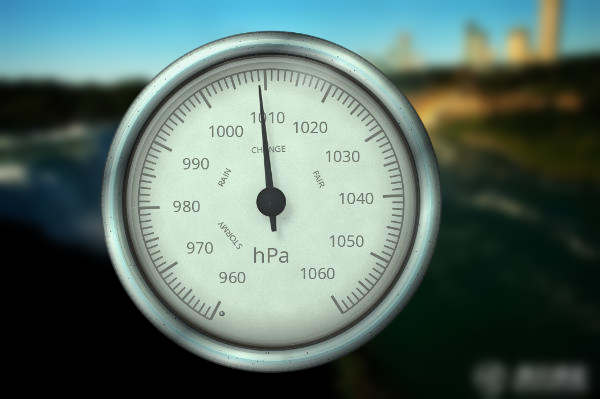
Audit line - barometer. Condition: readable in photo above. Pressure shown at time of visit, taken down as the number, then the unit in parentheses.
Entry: 1009 (hPa)
